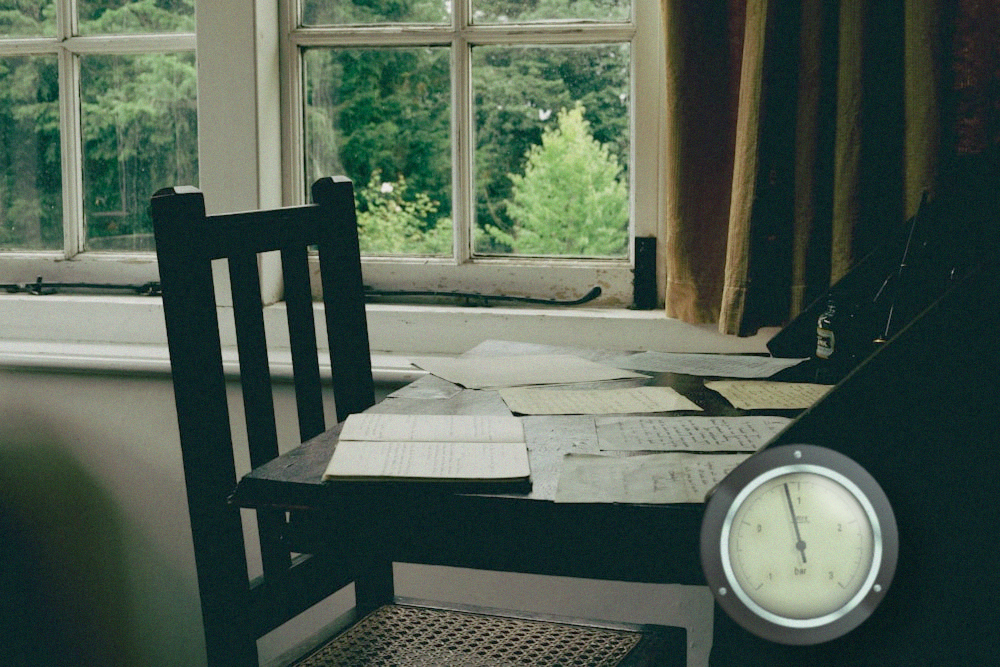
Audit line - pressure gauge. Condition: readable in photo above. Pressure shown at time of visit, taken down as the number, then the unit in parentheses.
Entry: 0.8 (bar)
